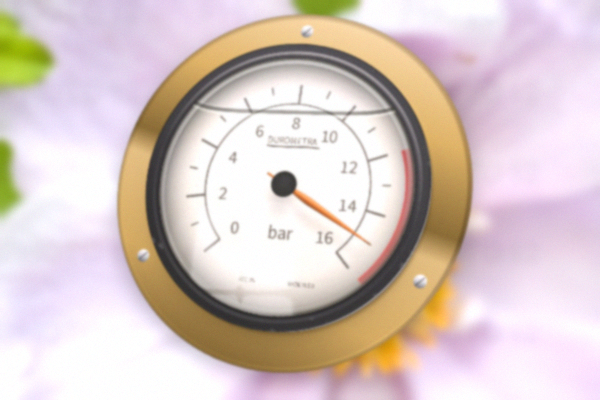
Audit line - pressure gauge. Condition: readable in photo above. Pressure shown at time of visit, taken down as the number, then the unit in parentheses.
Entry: 15 (bar)
